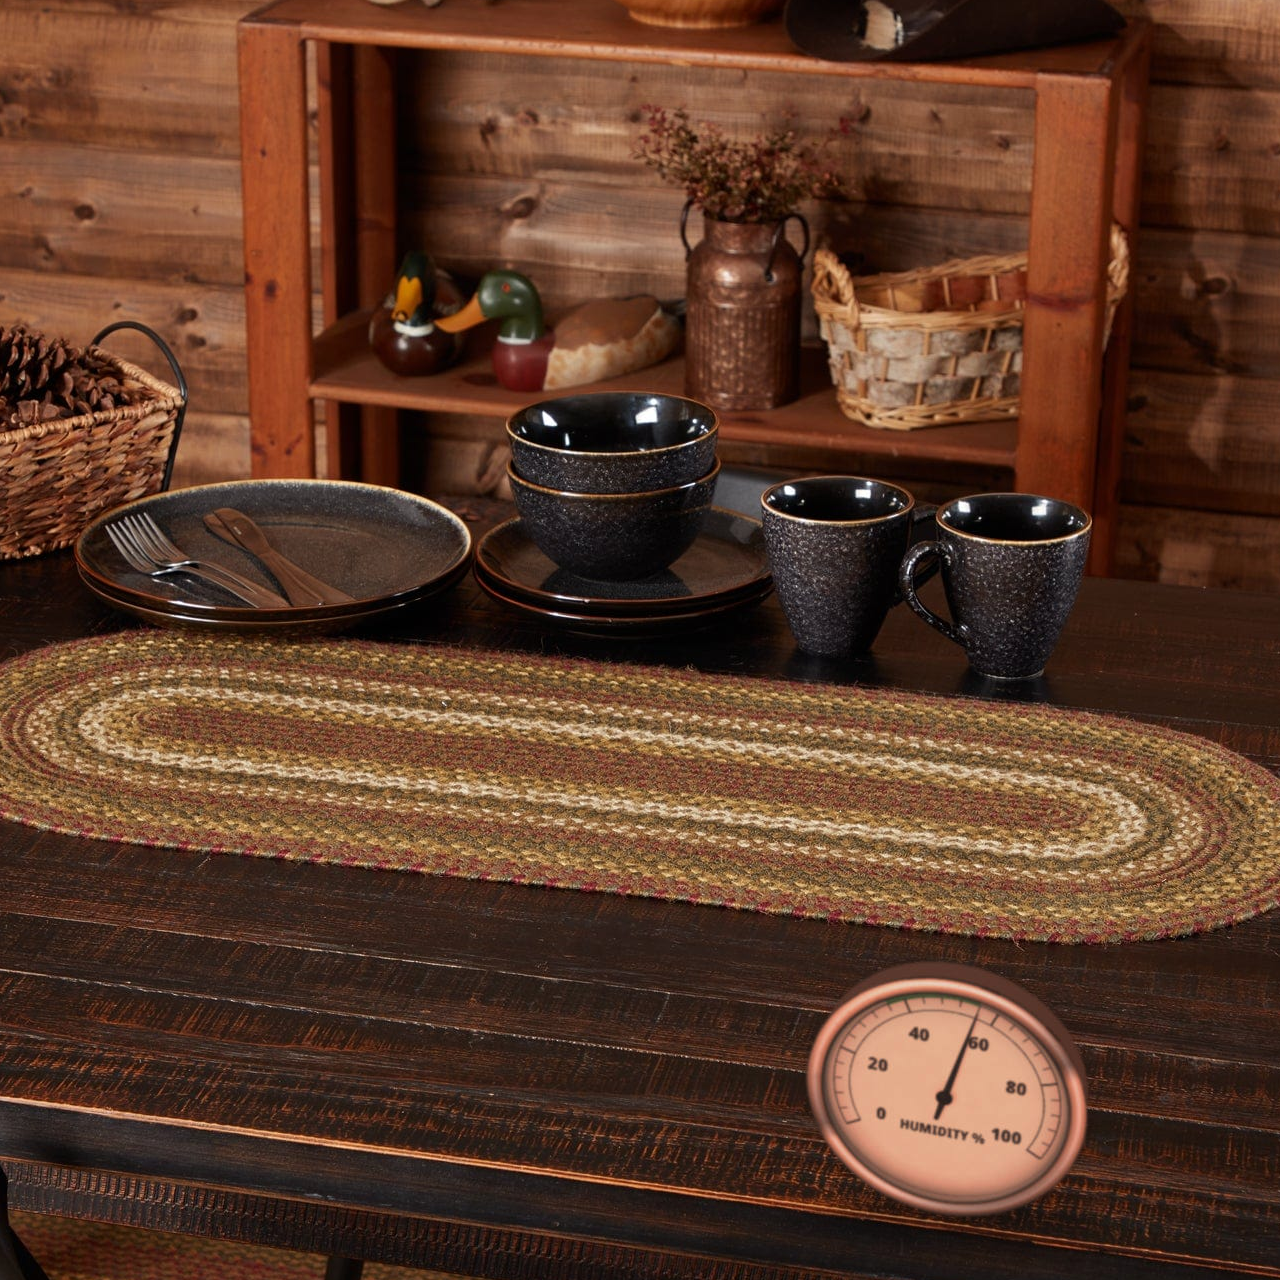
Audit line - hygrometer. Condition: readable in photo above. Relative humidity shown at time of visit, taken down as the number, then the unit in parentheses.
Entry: 56 (%)
